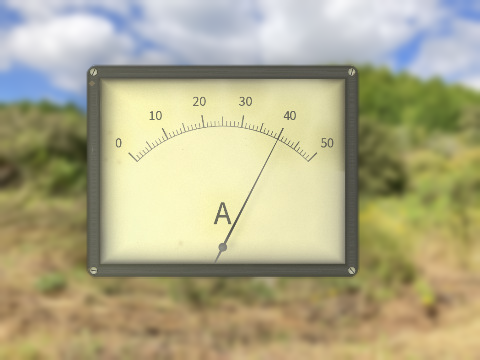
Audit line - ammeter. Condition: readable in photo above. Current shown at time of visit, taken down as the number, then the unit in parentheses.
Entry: 40 (A)
